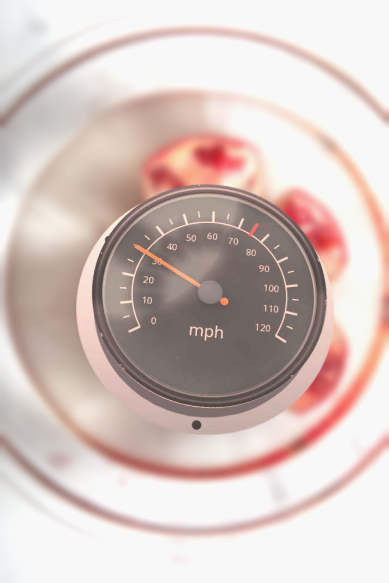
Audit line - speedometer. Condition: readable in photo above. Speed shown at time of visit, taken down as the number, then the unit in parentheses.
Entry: 30 (mph)
